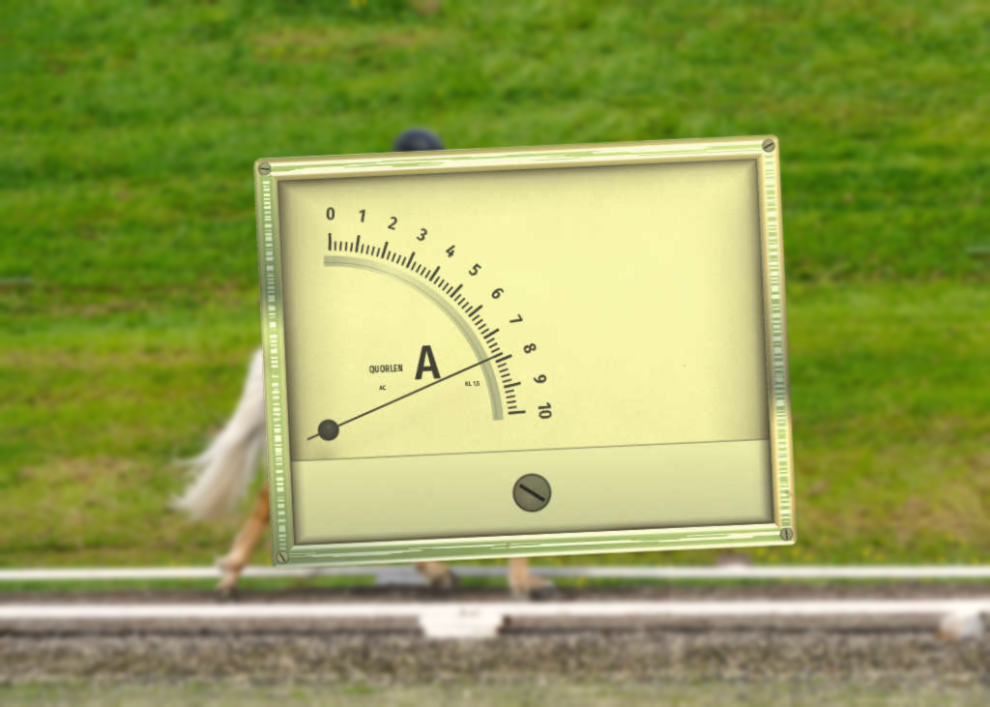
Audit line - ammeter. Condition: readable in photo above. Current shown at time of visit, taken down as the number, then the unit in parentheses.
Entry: 7.8 (A)
